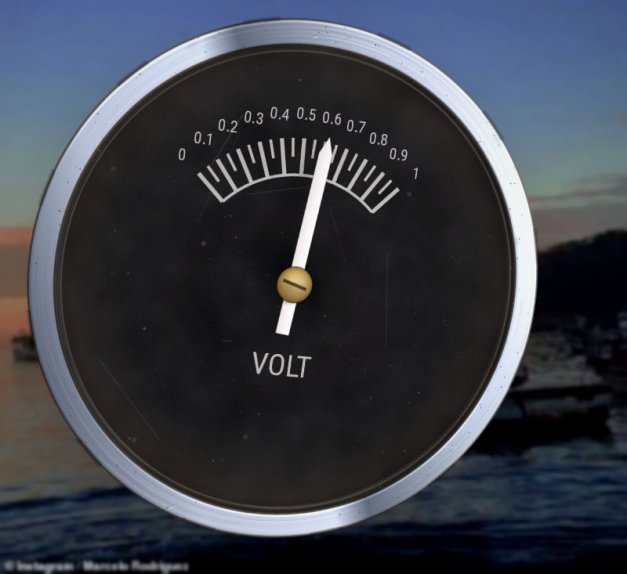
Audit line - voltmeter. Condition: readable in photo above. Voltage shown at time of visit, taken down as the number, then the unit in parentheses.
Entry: 0.6 (V)
